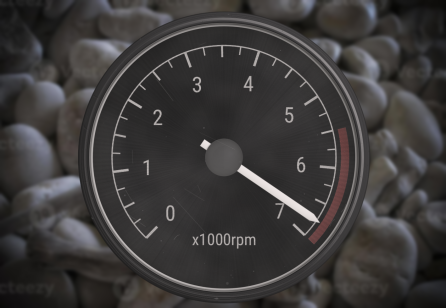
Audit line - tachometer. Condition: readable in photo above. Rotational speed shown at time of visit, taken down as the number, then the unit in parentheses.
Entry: 6750 (rpm)
